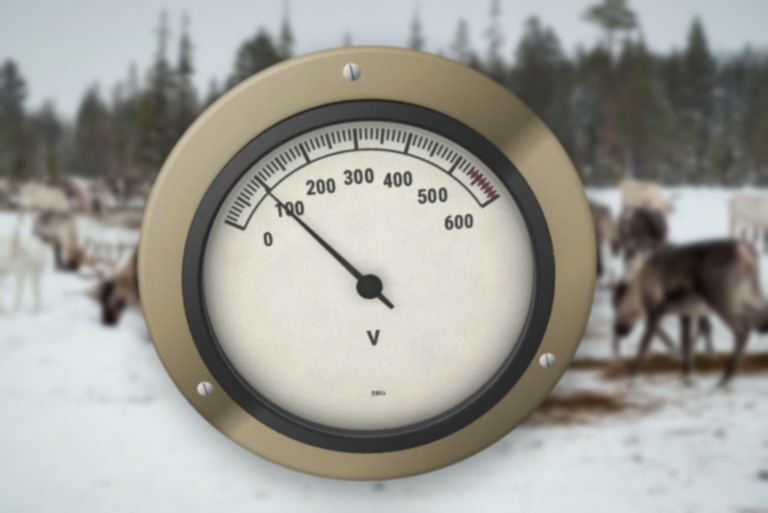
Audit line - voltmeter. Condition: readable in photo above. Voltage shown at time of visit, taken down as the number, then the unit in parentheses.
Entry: 100 (V)
